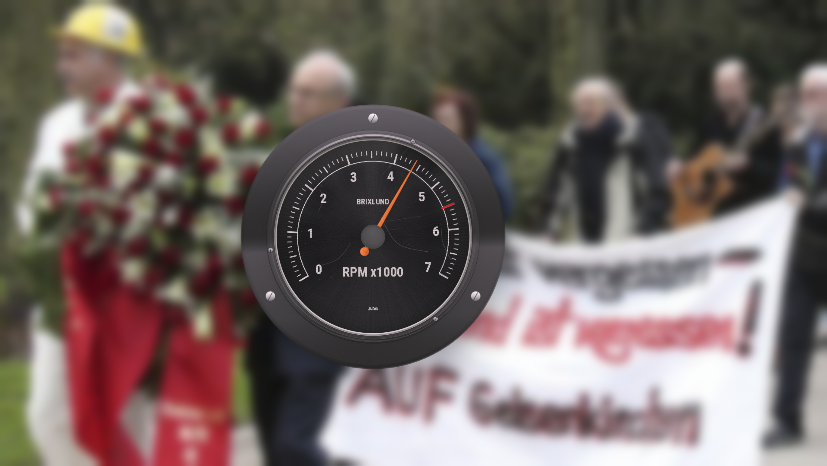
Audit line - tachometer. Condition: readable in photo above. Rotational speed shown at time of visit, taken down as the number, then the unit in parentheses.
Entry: 4400 (rpm)
